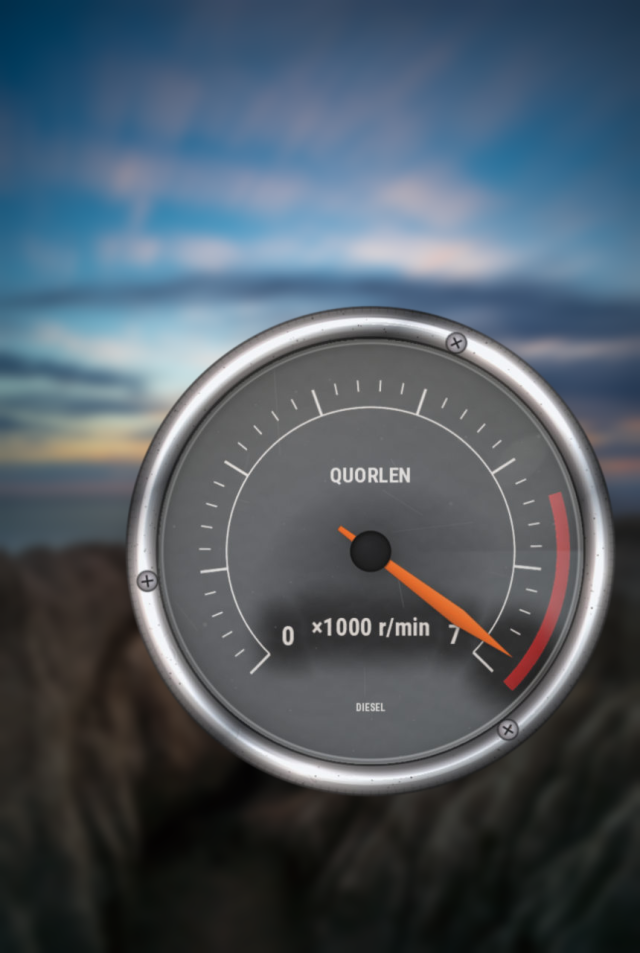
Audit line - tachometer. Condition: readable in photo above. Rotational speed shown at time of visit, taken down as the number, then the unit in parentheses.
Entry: 6800 (rpm)
